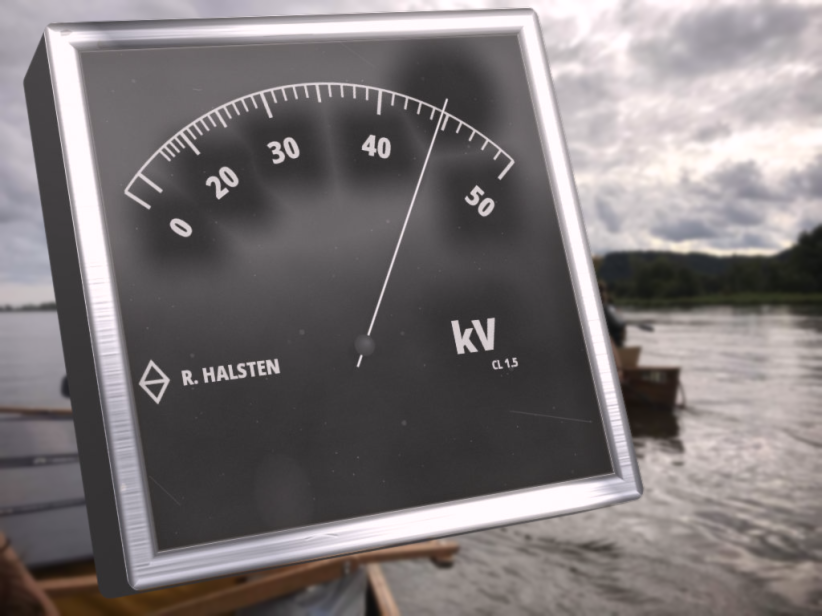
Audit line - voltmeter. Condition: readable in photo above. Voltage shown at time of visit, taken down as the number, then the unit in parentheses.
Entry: 44.5 (kV)
